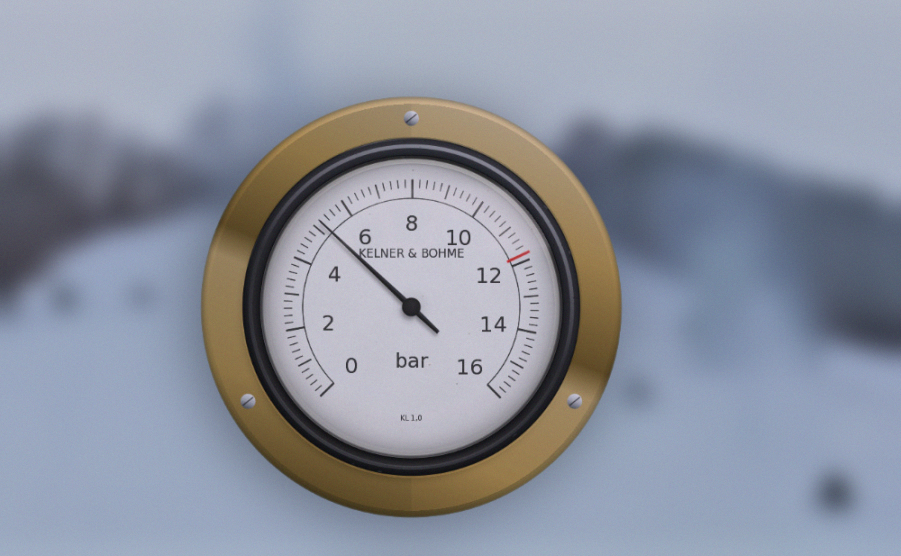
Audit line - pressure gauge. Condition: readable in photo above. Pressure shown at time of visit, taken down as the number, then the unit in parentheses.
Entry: 5.2 (bar)
